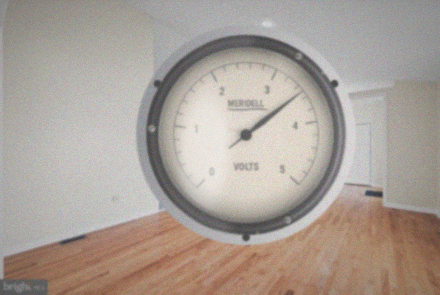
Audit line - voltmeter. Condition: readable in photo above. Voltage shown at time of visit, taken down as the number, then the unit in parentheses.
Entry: 3.5 (V)
